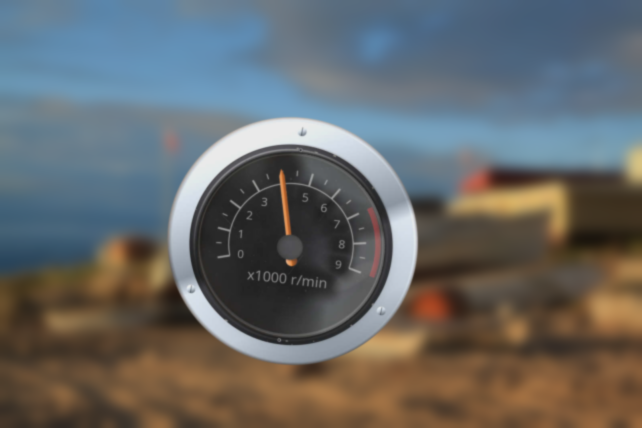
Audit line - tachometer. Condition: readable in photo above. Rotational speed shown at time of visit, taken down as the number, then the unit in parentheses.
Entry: 4000 (rpm)
